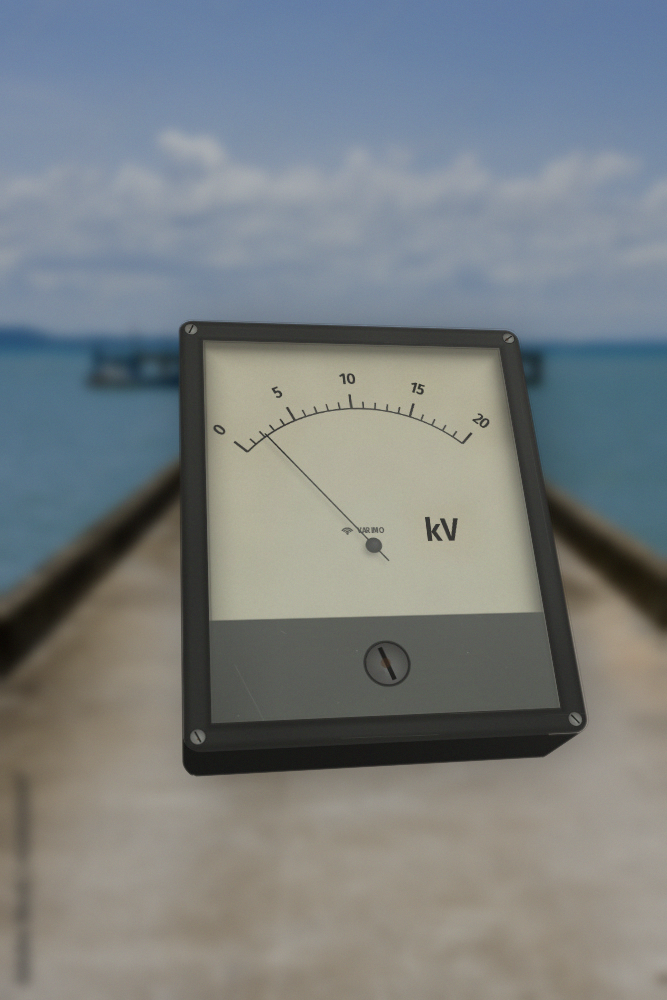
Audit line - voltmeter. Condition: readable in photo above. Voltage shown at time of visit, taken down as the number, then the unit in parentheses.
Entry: 2 (kV)
